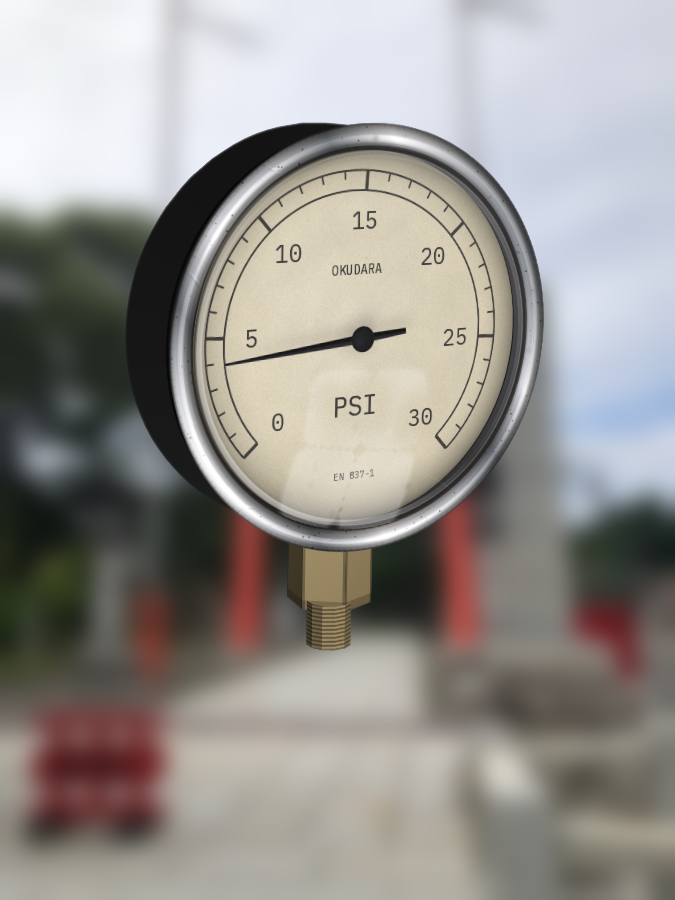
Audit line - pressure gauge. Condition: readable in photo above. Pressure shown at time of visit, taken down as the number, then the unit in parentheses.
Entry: 4 (psi)
